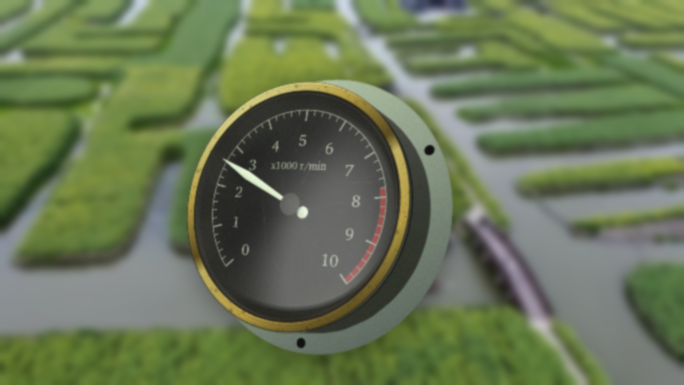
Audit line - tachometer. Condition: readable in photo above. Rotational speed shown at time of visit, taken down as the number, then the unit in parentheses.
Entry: 2600 (rpm)
